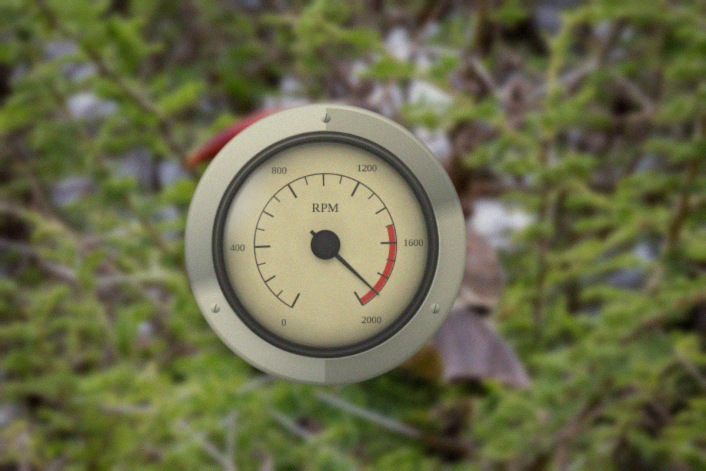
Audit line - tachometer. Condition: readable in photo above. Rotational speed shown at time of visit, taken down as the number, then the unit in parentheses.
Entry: 1900 (rpm)
